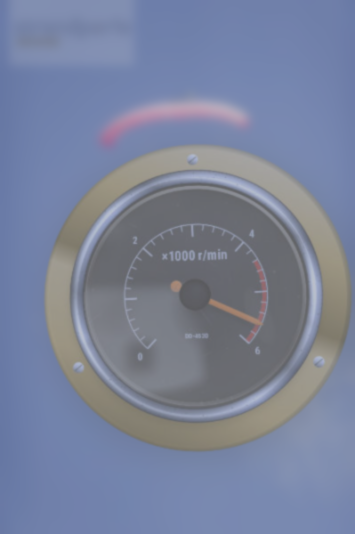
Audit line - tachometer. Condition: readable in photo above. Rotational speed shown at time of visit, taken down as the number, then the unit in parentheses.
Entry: 5600 (rpm)
